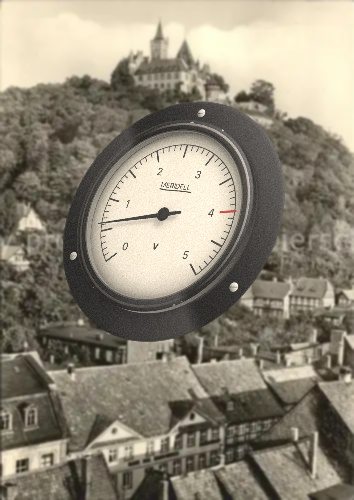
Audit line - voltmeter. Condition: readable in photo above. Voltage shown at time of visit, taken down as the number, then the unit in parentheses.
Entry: 0.6 (V)
